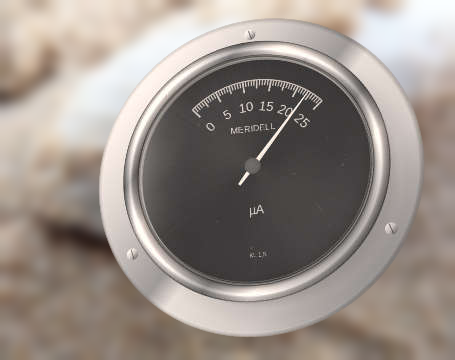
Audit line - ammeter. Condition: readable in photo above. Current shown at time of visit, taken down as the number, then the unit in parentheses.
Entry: 22.5 (µA)
